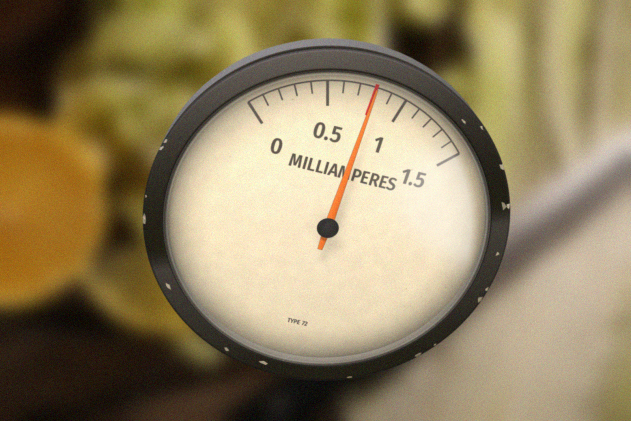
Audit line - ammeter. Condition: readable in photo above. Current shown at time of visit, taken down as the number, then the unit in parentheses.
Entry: 0.8 (mA)
